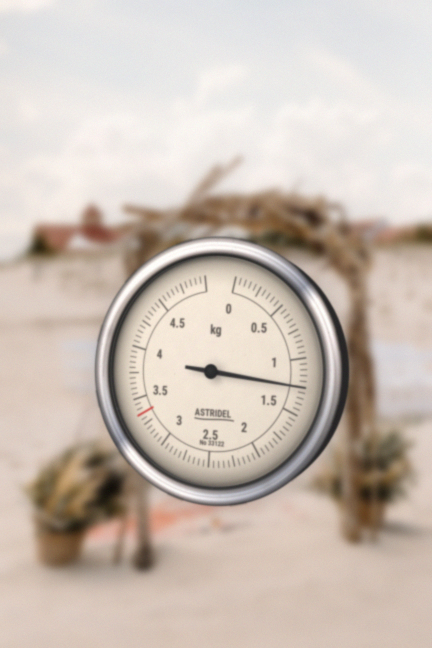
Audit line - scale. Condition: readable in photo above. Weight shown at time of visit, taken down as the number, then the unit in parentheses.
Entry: 1.25 (kg)
